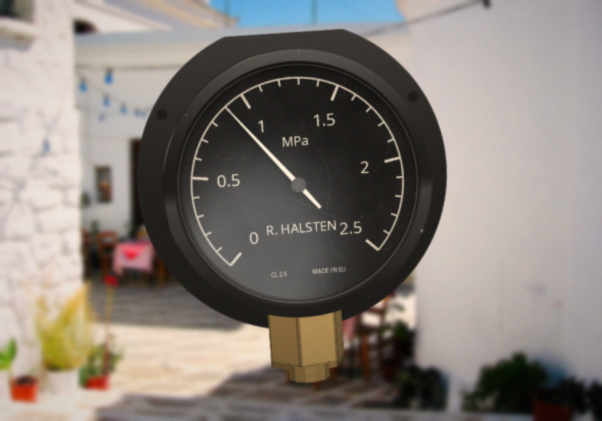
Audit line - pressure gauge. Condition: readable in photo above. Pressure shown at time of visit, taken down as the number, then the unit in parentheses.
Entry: 0.9 (MPa)
